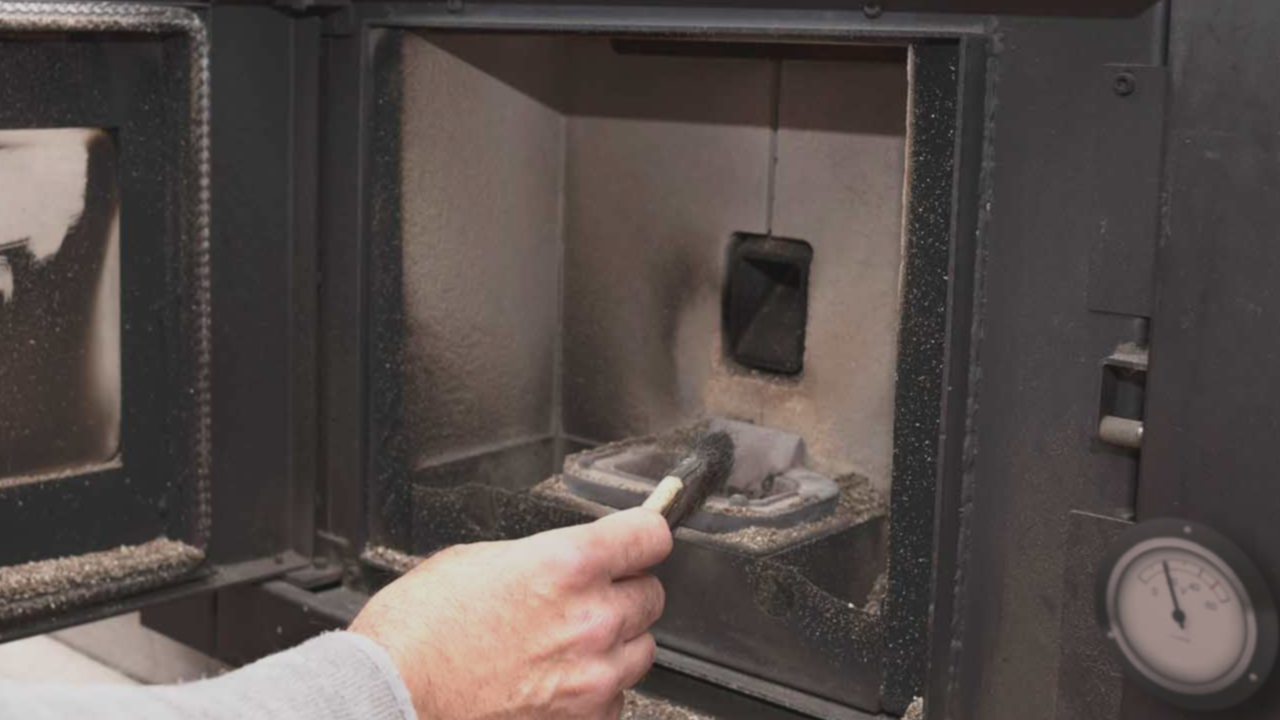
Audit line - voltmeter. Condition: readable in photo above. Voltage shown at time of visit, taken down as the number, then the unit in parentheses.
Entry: 20 (V)
